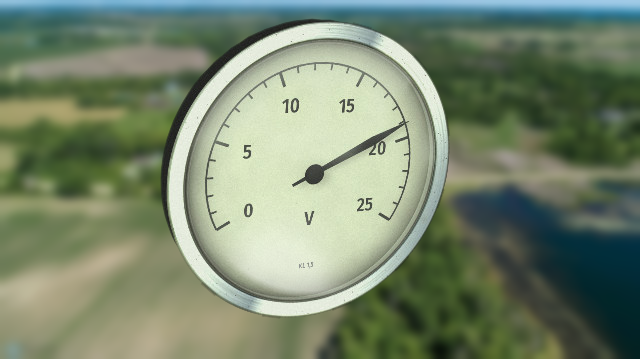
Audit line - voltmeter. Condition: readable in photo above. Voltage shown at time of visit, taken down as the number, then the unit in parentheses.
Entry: 19 (V)
